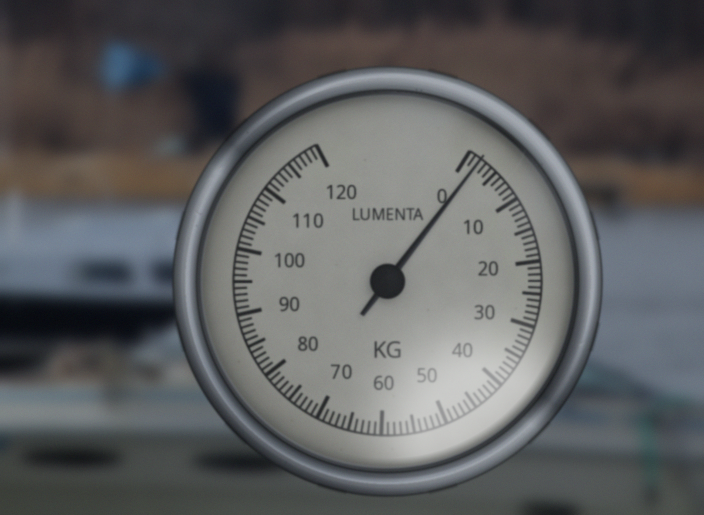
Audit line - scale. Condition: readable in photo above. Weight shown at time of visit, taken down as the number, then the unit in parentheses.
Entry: 2 (kg)
